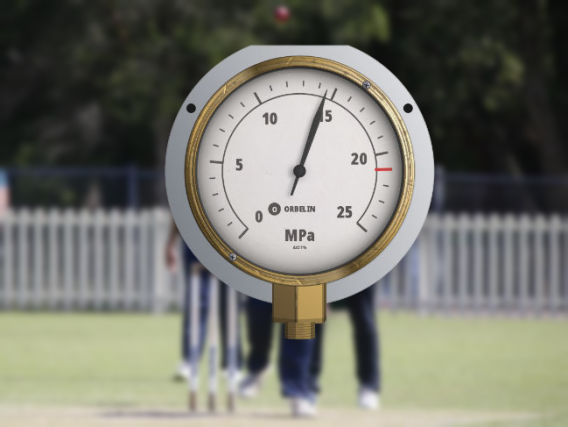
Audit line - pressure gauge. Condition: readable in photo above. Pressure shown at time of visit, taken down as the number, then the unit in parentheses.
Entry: 14.5 (MPa)
